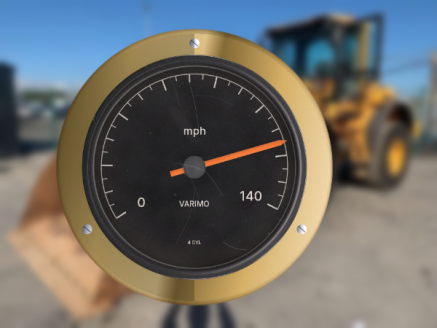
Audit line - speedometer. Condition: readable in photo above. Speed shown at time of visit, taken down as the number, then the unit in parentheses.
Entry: 115 (mph)
